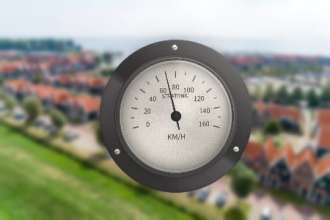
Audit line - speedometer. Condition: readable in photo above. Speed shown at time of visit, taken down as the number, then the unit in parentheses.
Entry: 70 (km/h)
